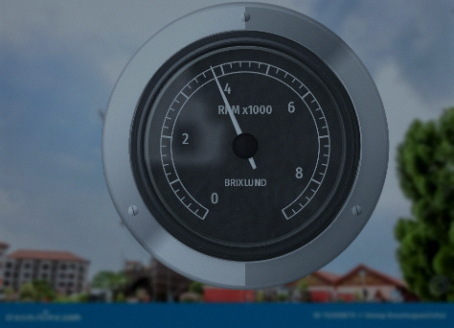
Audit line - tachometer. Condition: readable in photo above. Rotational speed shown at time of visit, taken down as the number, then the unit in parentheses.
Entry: 3800 (rpm)
